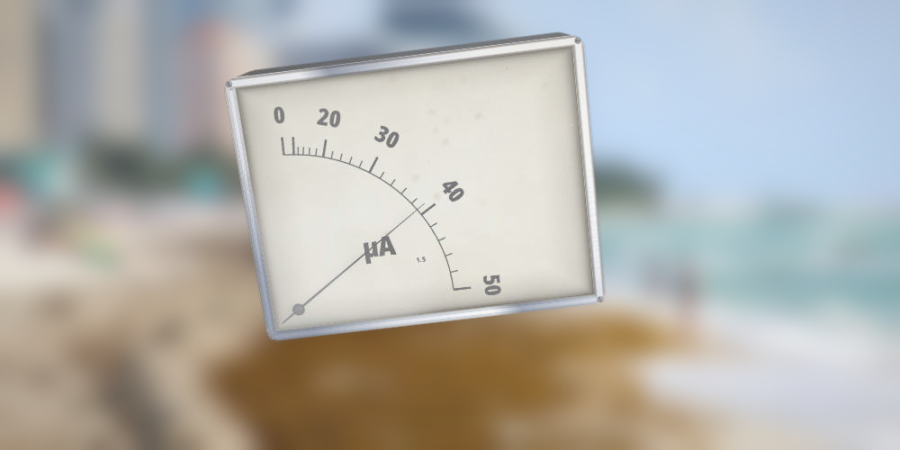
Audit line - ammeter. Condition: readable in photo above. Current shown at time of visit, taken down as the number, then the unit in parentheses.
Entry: 39 (µA)
